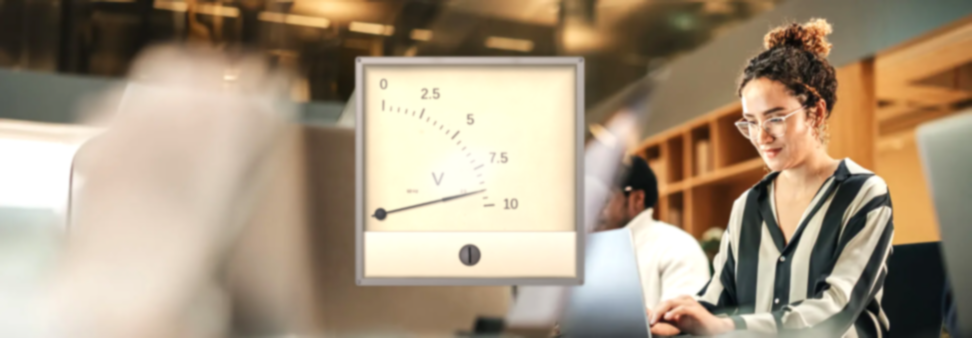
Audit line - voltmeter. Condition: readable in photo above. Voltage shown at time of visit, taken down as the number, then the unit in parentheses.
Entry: 9 (V)
